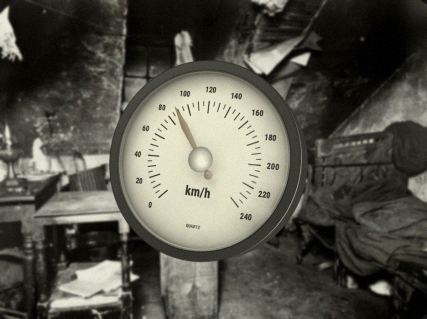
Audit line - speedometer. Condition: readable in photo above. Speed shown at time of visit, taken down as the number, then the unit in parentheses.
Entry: 90 (km/h)
